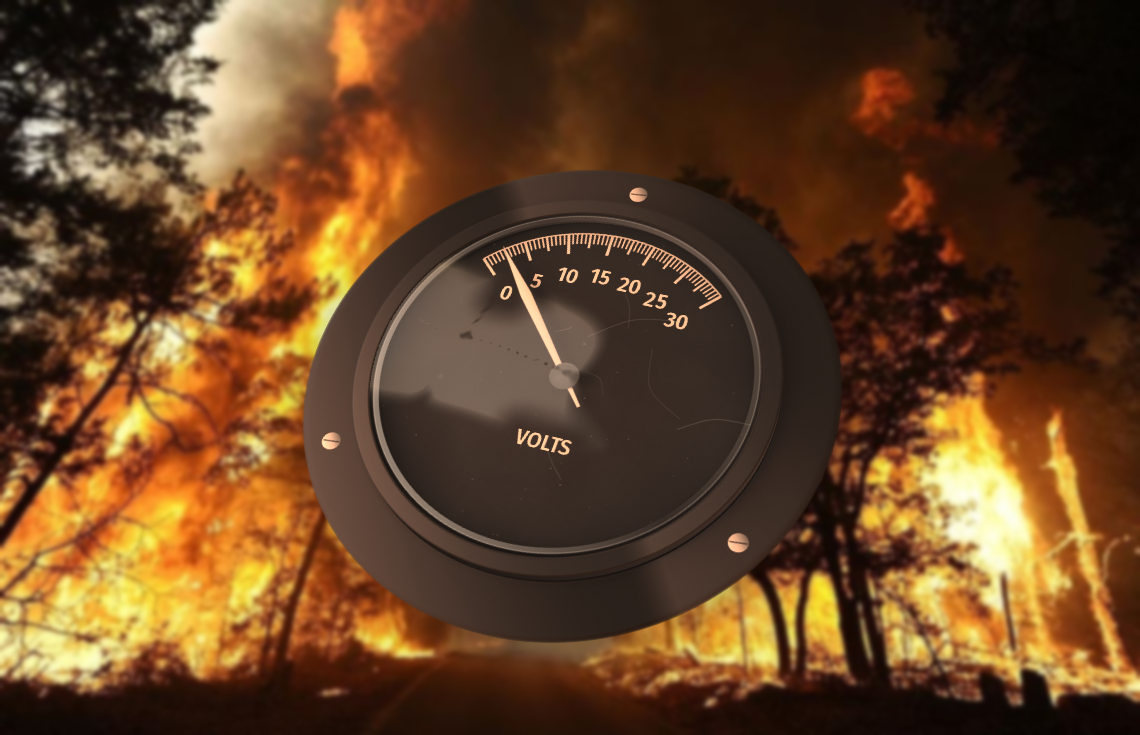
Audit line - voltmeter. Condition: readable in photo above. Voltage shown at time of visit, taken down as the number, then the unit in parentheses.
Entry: 2.5 (V)
